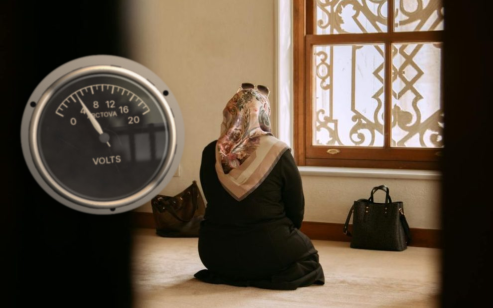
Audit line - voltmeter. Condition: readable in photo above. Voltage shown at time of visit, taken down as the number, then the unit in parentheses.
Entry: 5 (V)
